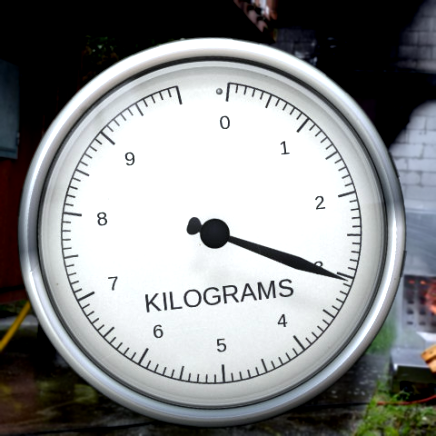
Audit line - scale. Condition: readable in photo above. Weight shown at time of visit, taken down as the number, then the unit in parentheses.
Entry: 3.05 (kg)
